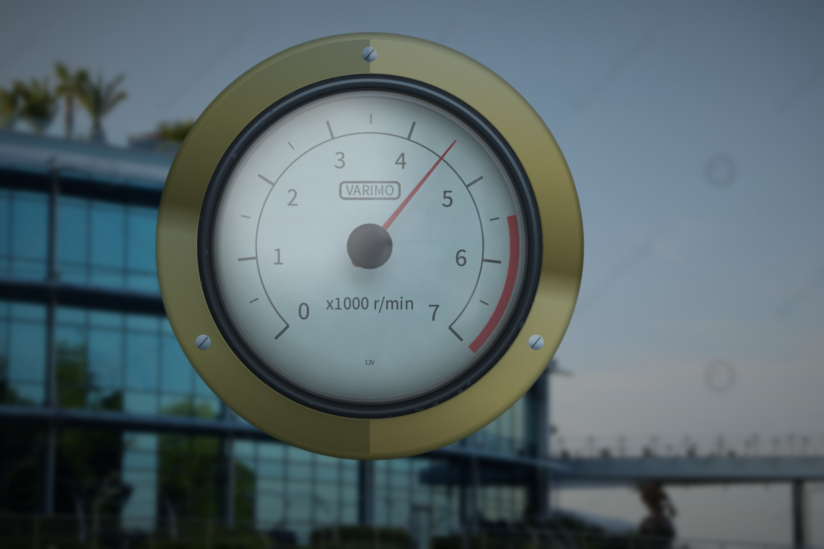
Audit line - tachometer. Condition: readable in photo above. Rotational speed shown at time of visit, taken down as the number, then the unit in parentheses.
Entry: 4500 (rpm)
